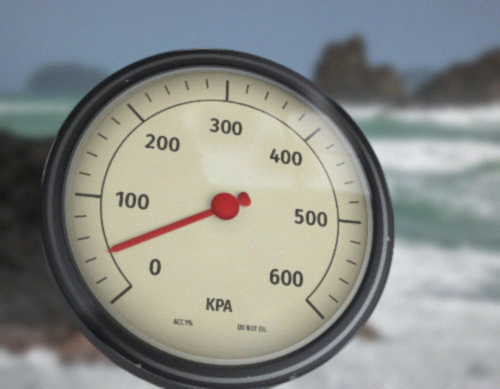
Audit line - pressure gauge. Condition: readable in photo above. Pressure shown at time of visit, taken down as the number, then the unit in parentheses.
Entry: 40 (kPa)
